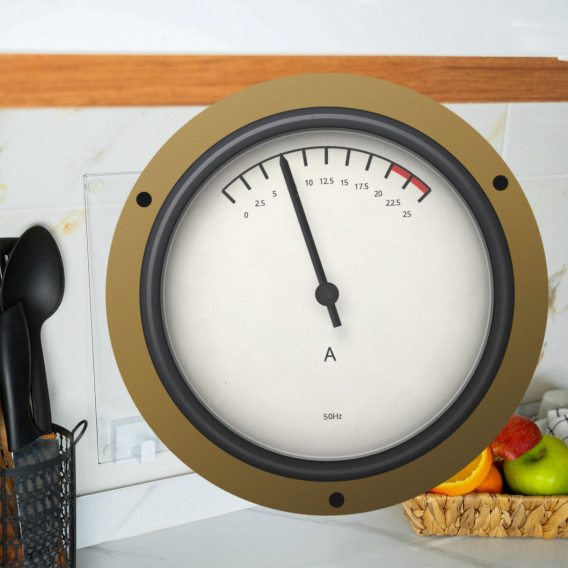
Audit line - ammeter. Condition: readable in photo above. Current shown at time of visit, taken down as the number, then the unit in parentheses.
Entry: 7.5 (A)
